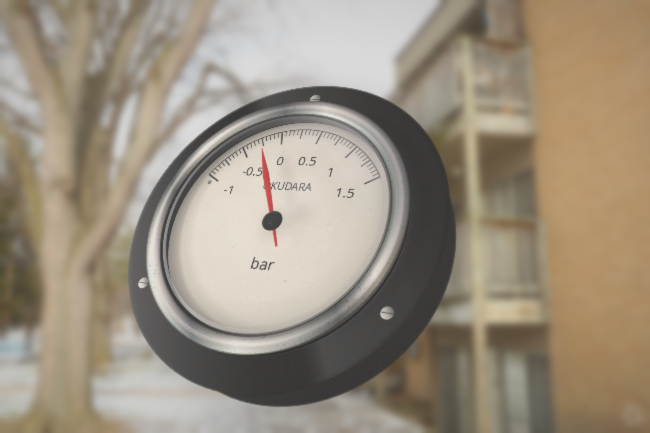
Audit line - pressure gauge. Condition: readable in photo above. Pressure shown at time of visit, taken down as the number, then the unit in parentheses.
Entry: -0.25 (bar)
